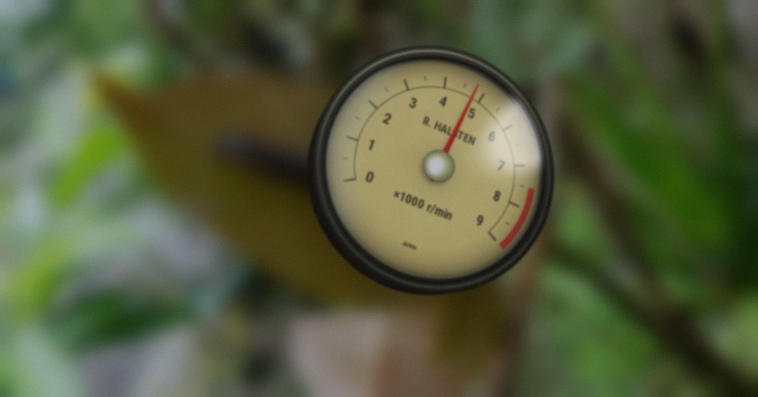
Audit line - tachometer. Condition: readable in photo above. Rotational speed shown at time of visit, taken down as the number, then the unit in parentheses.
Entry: 4750 (rpm)
